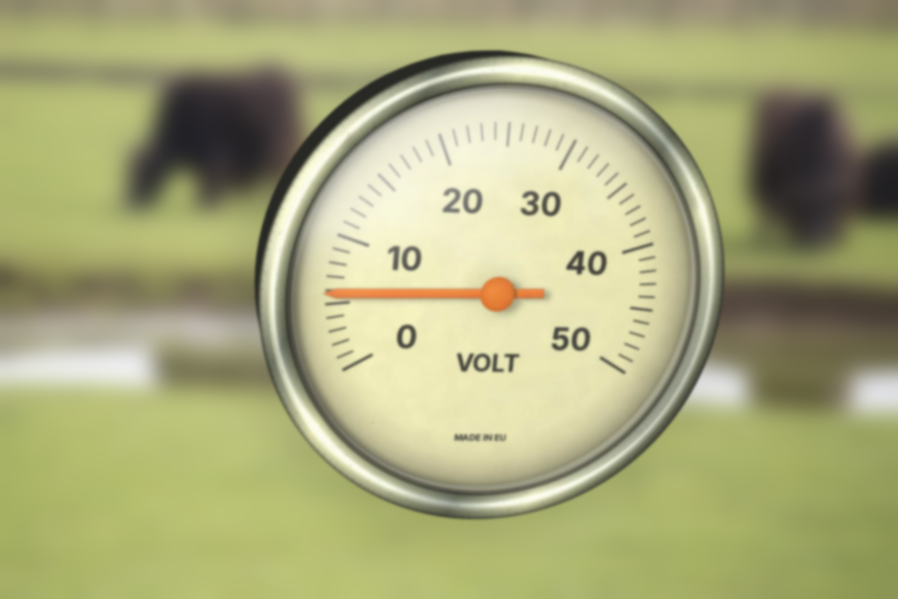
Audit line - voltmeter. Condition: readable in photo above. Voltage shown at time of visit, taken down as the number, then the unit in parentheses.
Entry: 6 (V)
